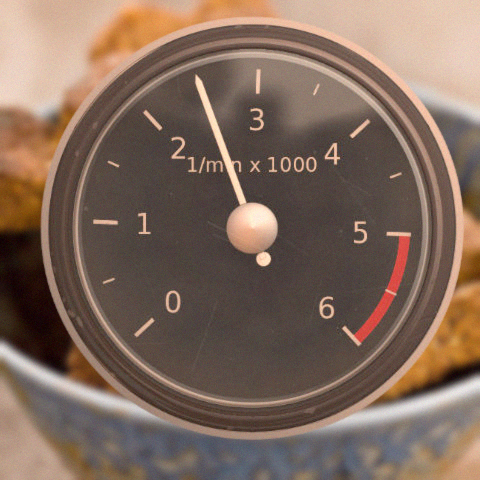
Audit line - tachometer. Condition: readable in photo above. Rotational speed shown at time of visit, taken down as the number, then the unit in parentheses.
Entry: 2500 (rpm)
